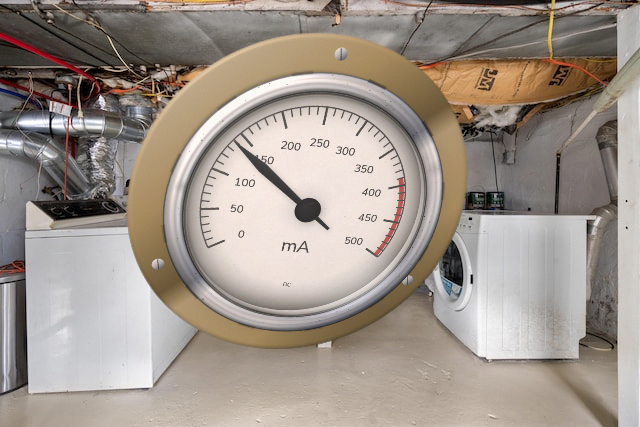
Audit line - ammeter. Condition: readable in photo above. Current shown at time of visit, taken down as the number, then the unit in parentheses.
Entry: 140 (mA)
